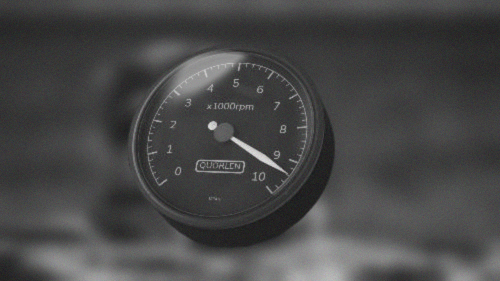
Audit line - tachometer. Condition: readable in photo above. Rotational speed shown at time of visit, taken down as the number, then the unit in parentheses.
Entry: 9400 (rpm)
